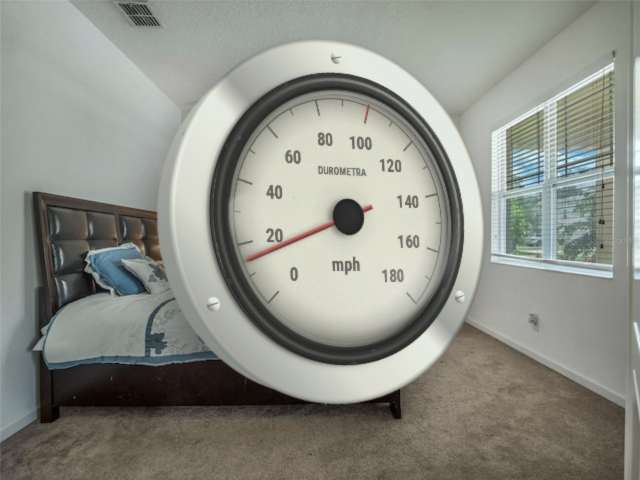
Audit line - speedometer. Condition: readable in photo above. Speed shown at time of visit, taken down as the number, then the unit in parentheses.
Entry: 15 (mph)
